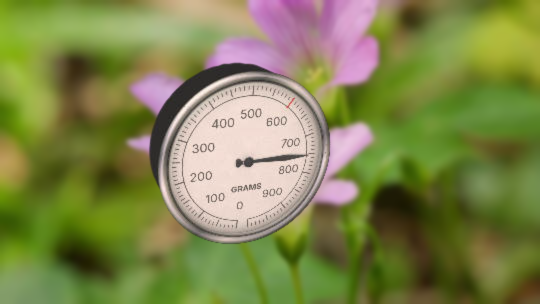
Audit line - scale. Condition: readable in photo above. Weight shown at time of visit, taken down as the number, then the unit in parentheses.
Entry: 750 (g)
